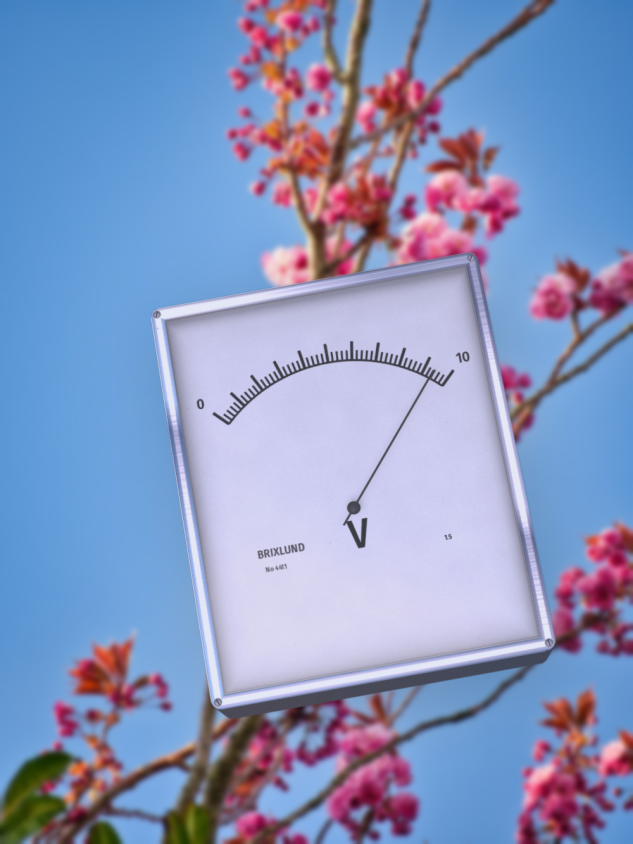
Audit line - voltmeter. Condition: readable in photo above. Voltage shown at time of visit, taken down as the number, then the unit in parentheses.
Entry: 9.4 (V)
